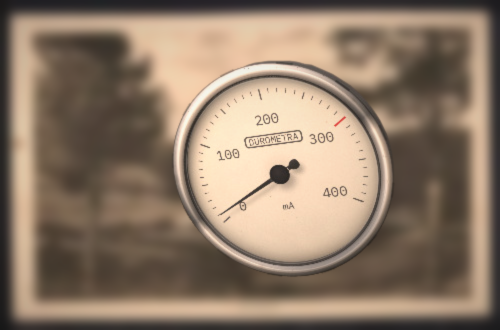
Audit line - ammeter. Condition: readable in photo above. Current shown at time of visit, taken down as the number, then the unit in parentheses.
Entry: 10 (mA)
